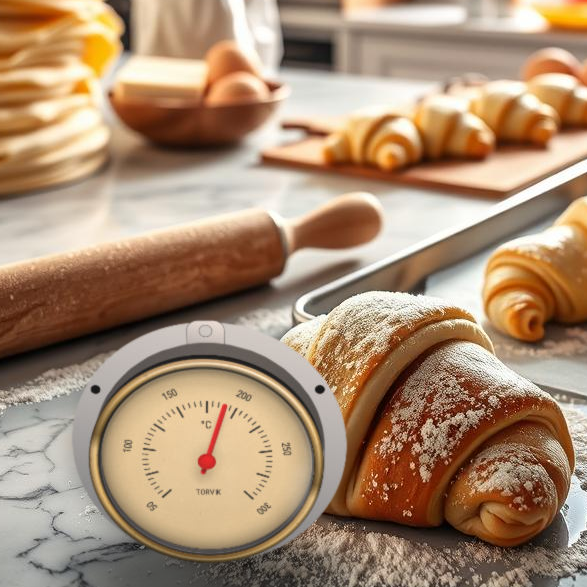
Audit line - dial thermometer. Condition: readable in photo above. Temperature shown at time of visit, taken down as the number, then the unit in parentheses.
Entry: 190 (°C)
